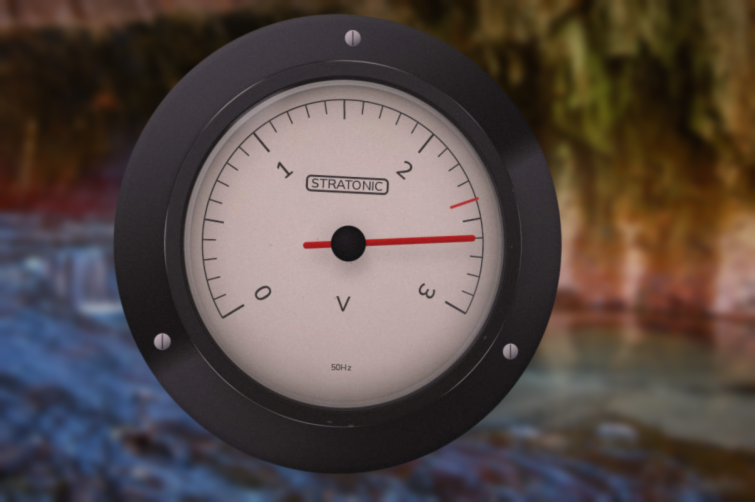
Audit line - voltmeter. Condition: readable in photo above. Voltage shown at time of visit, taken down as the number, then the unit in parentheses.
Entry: 2.6 (V)
